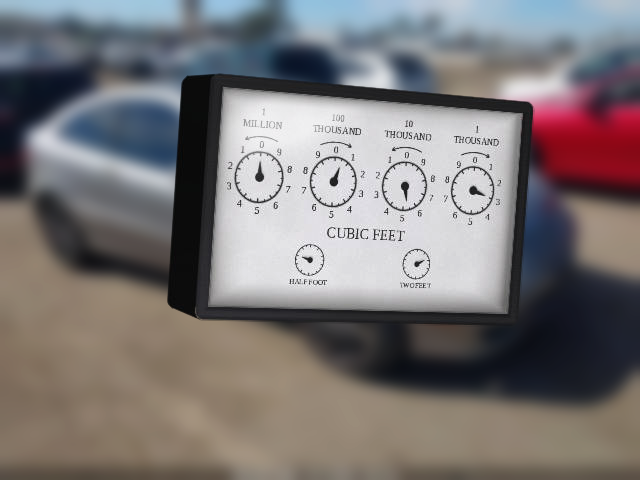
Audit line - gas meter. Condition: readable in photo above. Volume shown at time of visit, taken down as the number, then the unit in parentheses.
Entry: 5300 (ft³)
